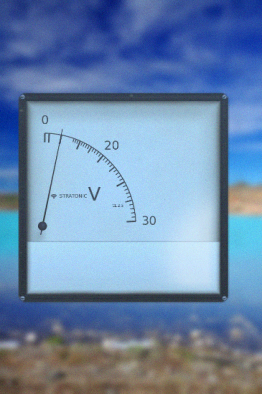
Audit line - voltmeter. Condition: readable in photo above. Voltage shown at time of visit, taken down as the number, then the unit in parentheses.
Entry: 10 (V)
